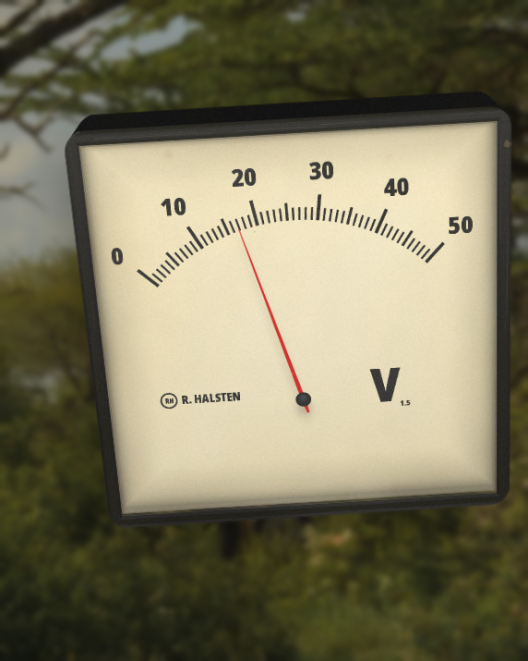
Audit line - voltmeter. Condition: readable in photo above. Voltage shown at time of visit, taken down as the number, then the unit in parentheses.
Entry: 17 (V)
